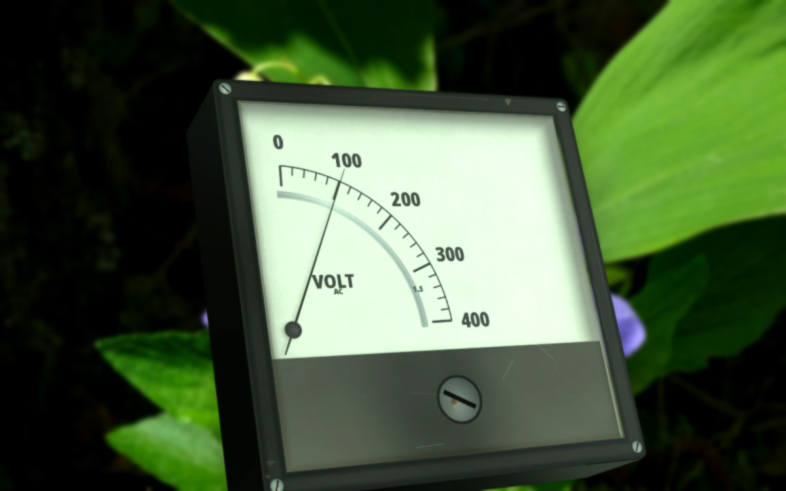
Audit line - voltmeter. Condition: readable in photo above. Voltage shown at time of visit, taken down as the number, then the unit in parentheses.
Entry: 100 (V)
